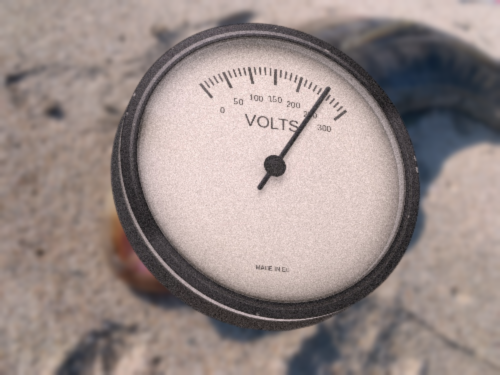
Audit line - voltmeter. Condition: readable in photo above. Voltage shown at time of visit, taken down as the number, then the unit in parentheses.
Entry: 250 (V)
